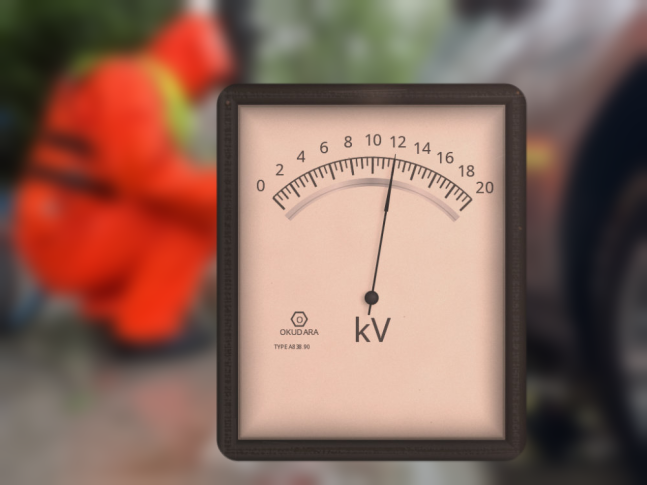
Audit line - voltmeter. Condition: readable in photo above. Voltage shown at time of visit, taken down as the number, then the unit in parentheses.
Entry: 12 (kV)
